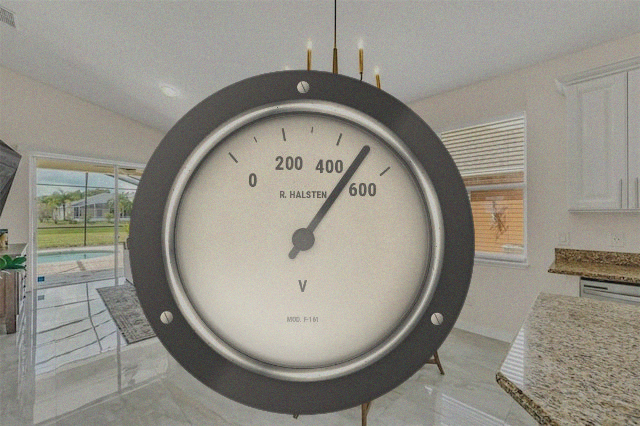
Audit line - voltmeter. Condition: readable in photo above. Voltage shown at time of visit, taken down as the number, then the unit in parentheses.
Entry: 500 (V)
